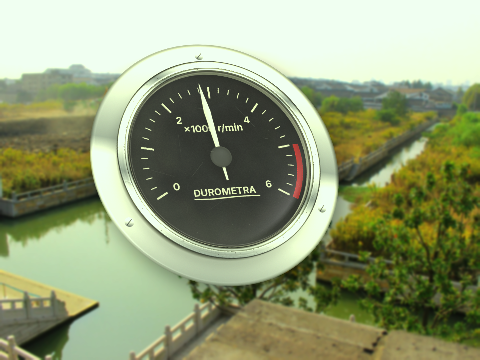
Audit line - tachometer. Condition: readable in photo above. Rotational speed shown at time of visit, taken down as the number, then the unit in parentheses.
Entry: 2800 (rpm)
